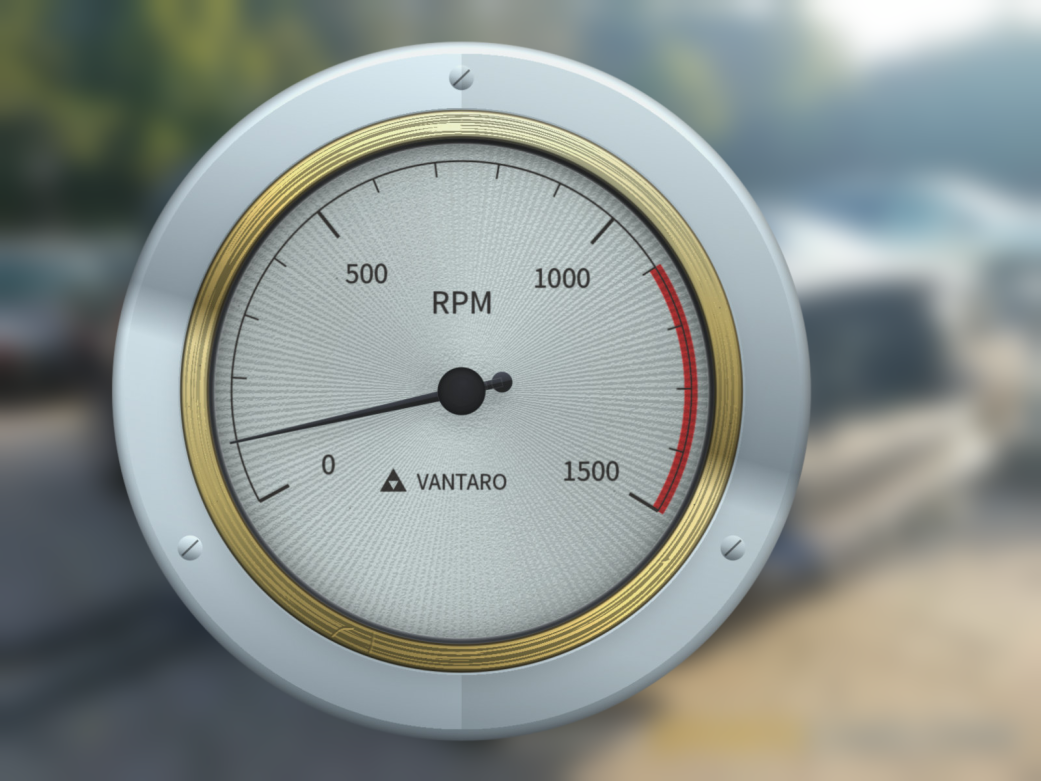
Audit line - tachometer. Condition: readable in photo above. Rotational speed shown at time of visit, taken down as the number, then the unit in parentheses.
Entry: 100 (rpm)
